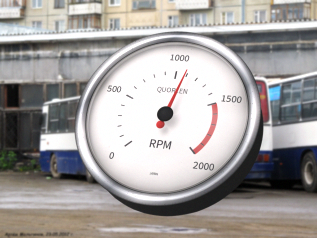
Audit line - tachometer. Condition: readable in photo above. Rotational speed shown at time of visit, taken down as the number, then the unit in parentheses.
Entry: 1100 (rpm)
